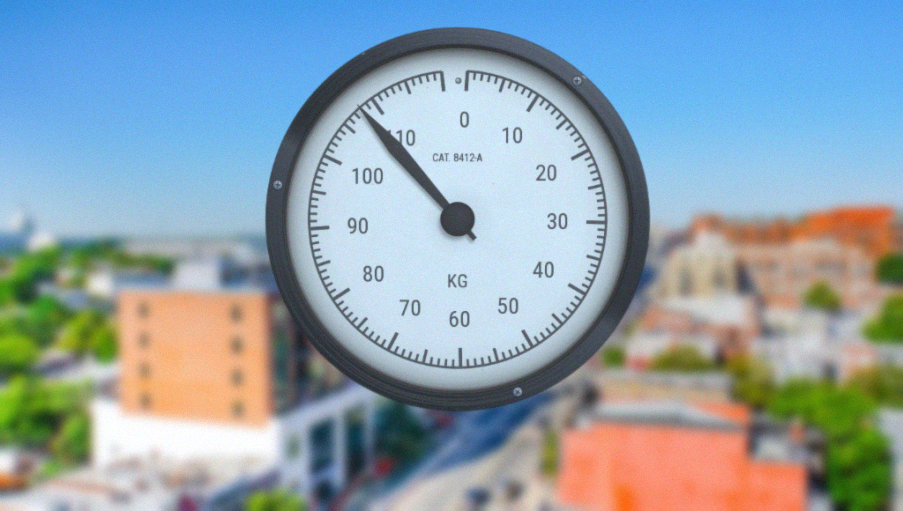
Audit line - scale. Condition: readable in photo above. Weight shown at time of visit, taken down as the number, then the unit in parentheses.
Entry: 108 (kg)
